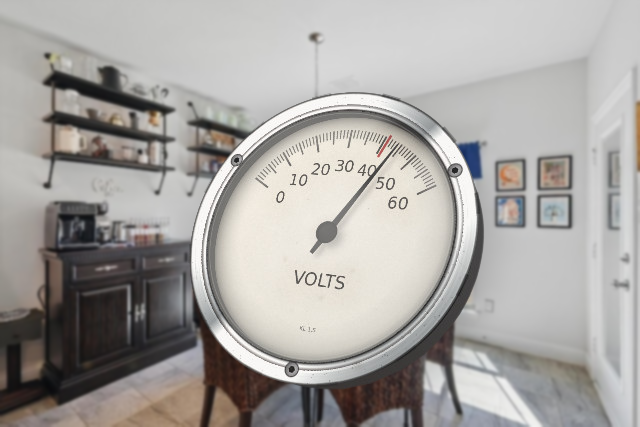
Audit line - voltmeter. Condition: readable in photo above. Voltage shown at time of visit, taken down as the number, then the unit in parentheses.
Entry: 45 (V)
